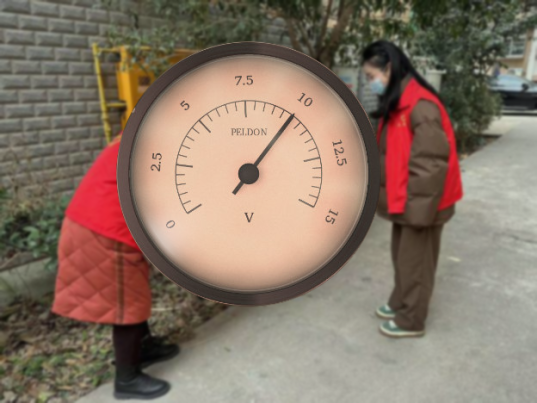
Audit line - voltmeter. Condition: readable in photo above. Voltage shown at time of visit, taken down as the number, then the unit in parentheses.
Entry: 10 (V)
